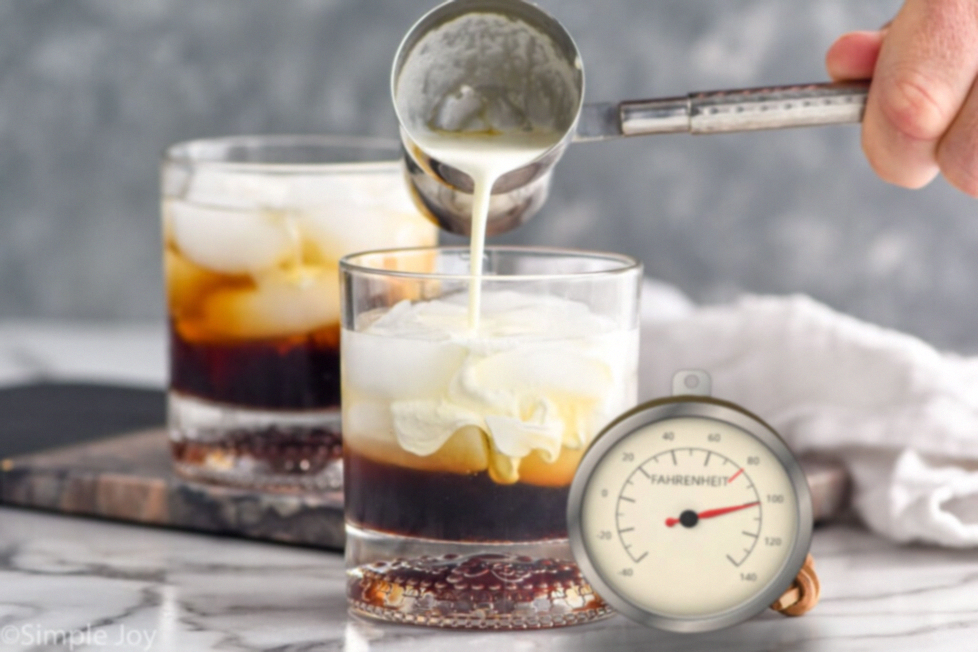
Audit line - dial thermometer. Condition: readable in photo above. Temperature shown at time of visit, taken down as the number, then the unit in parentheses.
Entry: 100 (°F)
